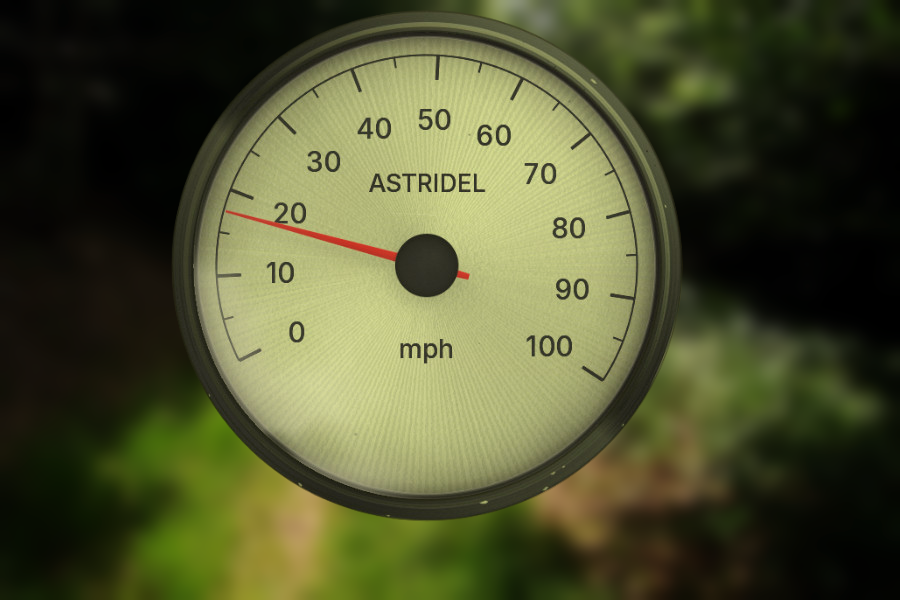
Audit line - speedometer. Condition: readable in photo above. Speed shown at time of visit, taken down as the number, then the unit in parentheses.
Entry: 17.5 (mph)
